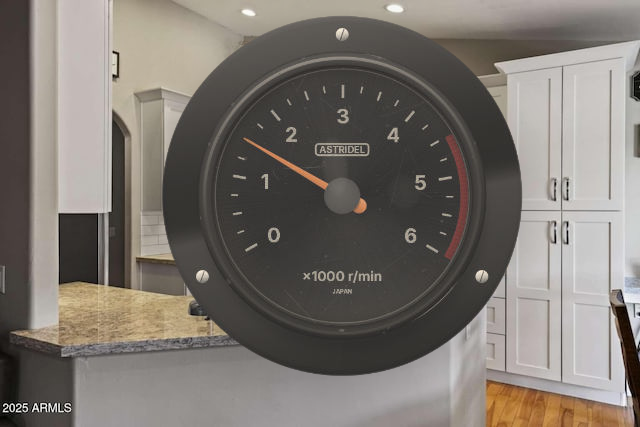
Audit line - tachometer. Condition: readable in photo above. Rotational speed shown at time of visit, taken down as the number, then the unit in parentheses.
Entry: 1500 (rpm)
